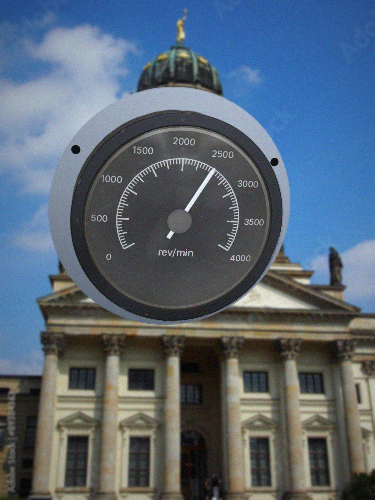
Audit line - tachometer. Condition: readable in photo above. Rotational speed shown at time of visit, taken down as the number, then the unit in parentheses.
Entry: 2500 (rpm)
